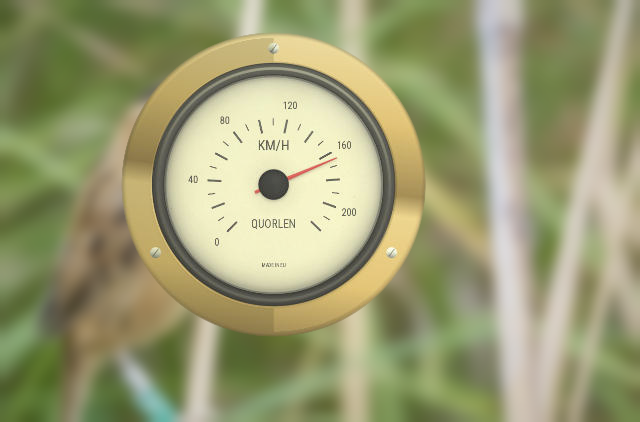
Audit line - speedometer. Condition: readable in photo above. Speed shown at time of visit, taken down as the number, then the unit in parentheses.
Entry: 165 (km/h)
